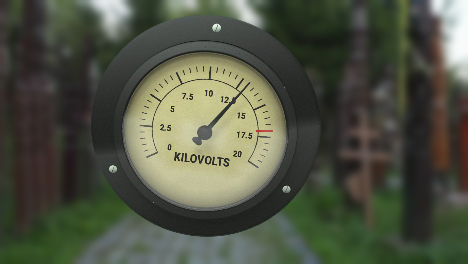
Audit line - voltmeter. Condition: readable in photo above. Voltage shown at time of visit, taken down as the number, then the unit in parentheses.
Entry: 13 (kV)
